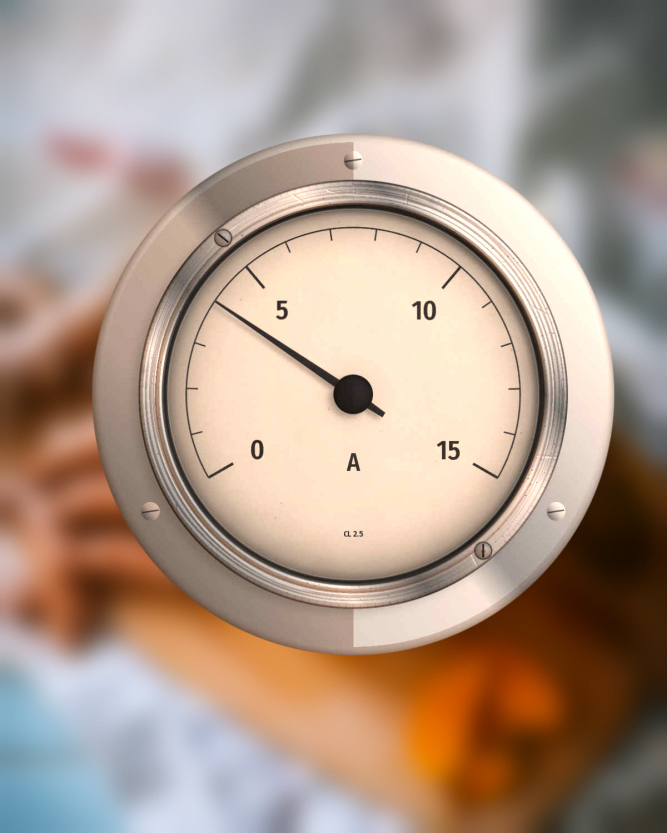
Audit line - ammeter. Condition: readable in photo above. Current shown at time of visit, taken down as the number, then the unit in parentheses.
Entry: 4 (A)
